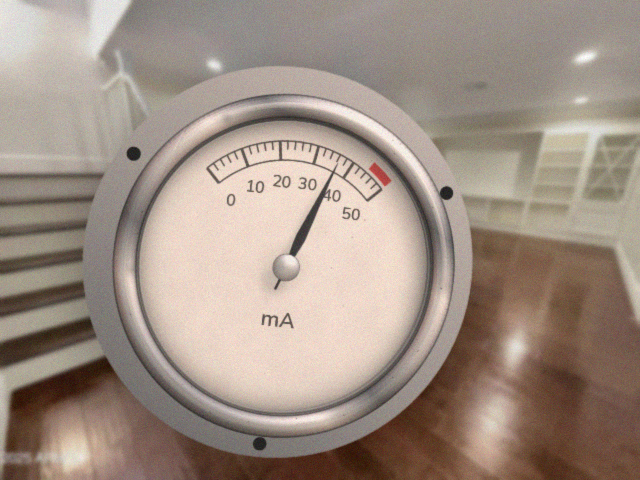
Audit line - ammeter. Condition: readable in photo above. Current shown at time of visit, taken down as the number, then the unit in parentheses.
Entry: 36 (mA)
